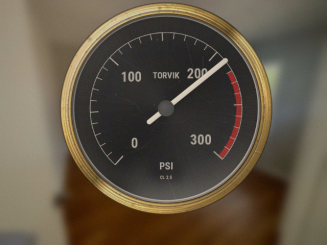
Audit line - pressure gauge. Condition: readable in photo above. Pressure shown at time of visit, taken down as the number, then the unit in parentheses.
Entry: 210 (psi)
